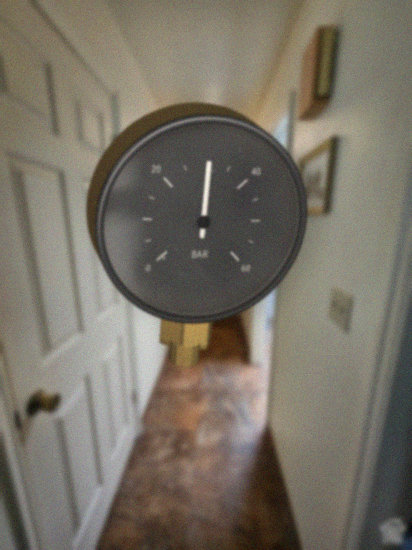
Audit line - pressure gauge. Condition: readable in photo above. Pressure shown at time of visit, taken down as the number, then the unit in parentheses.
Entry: 30 (bar)
